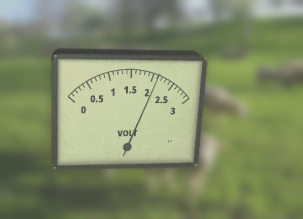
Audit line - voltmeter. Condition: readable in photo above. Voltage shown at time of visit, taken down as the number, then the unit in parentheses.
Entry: 2.1 (V)
